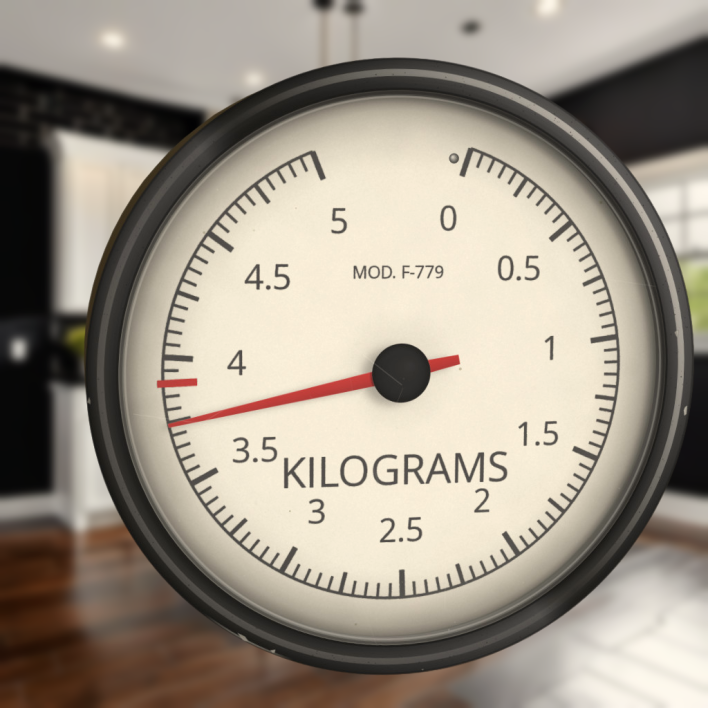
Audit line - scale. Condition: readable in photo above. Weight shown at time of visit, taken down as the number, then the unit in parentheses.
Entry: 3.75 (kg)
